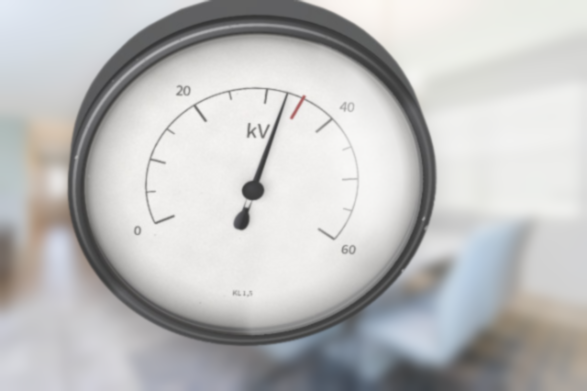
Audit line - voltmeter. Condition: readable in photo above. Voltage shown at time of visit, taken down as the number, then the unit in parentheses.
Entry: 32.5 (kV)
